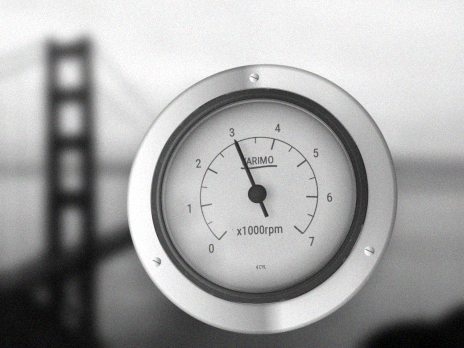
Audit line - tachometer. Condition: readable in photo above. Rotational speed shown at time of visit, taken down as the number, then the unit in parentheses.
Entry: 3000 (rpm)
